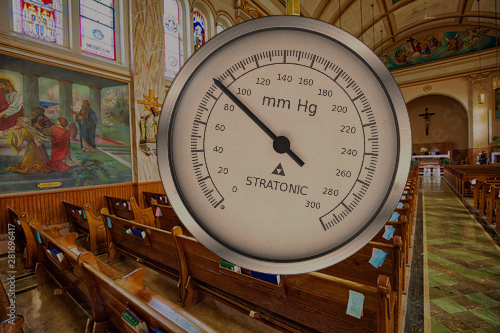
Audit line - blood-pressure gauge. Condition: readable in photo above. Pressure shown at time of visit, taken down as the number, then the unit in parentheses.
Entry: 90 (mmHg)
